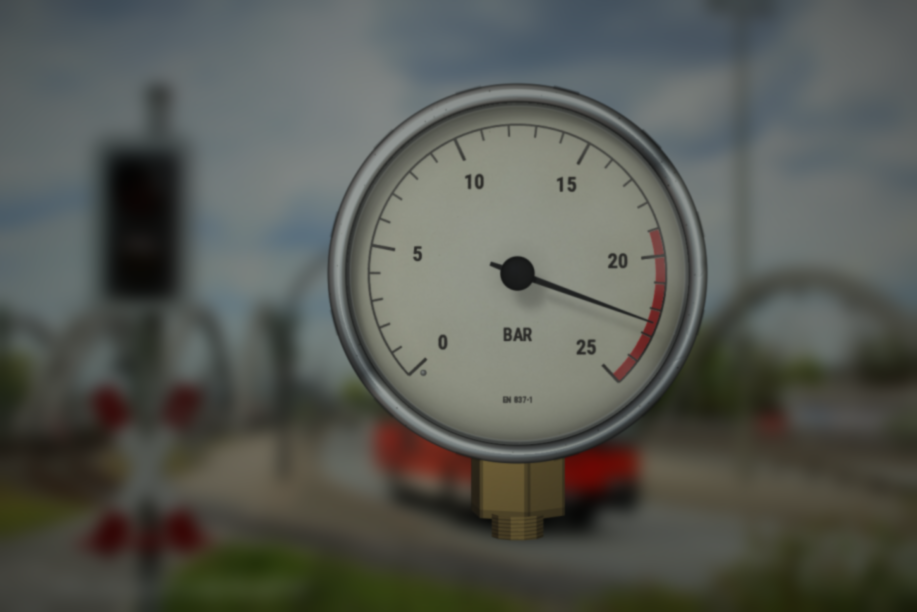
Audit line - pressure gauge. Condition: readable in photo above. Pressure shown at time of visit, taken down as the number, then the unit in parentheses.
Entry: 22.5 (bar)
